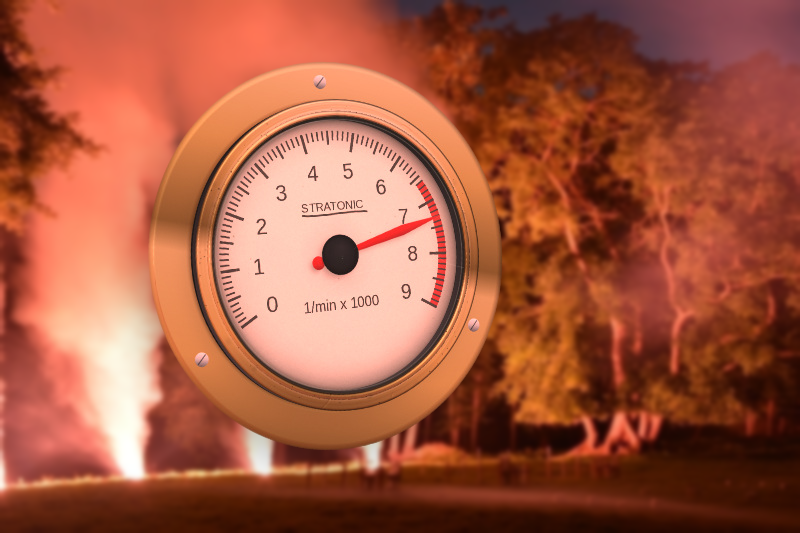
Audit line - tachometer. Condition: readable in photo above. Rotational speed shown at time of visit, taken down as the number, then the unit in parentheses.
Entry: 7300 (rpm)
